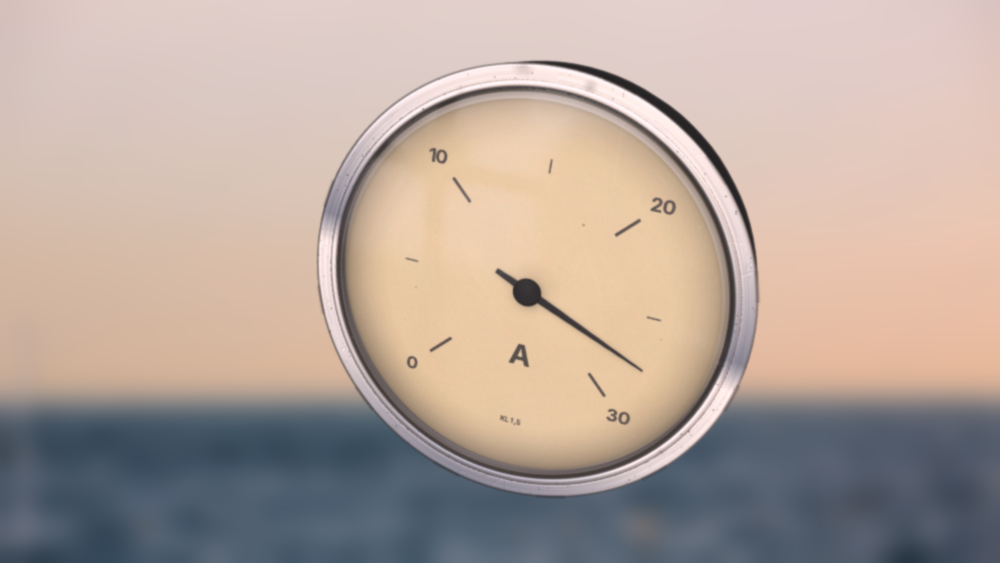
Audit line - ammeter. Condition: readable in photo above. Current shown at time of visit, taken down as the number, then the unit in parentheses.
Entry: 27.5 (A)
